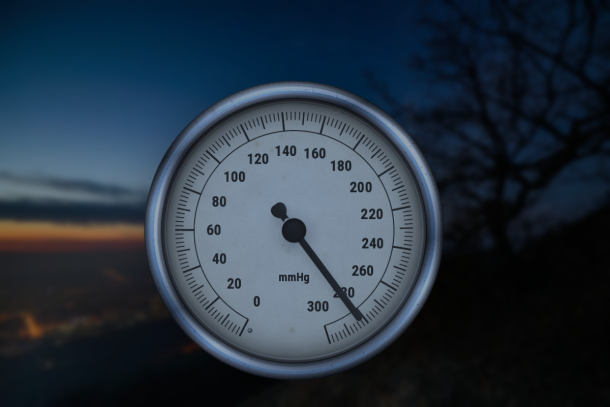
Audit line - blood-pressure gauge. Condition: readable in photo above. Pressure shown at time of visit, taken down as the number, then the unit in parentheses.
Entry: 282 (mmHg)
